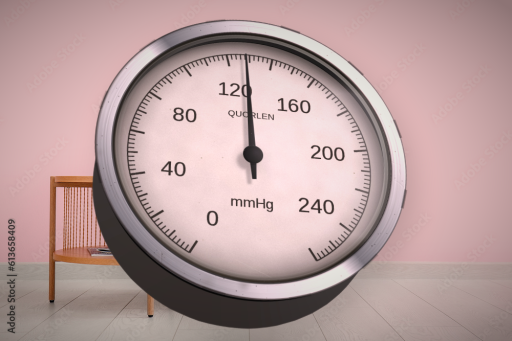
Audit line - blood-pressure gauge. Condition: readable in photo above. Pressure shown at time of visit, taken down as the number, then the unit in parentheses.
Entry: 128 (mmHg)
